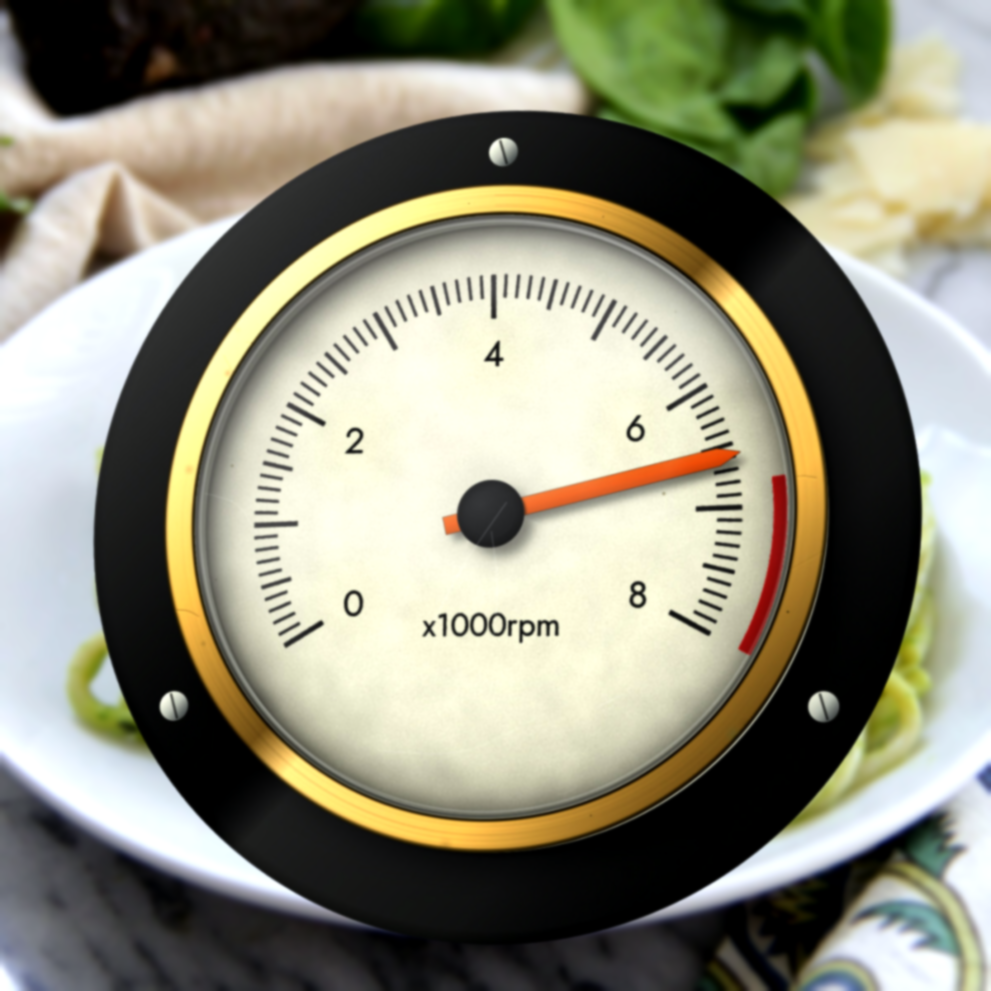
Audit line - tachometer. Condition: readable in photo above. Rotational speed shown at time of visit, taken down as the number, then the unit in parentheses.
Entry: 6600 (rpm)
